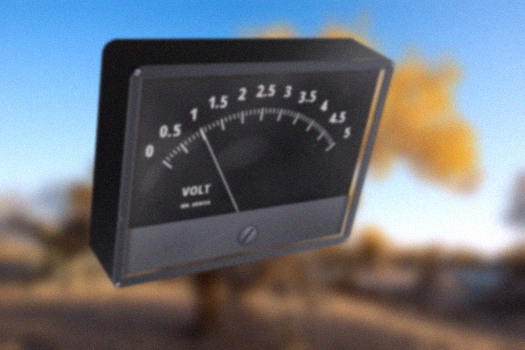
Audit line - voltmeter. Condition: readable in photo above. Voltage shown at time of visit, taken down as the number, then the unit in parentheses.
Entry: 1 (V)
